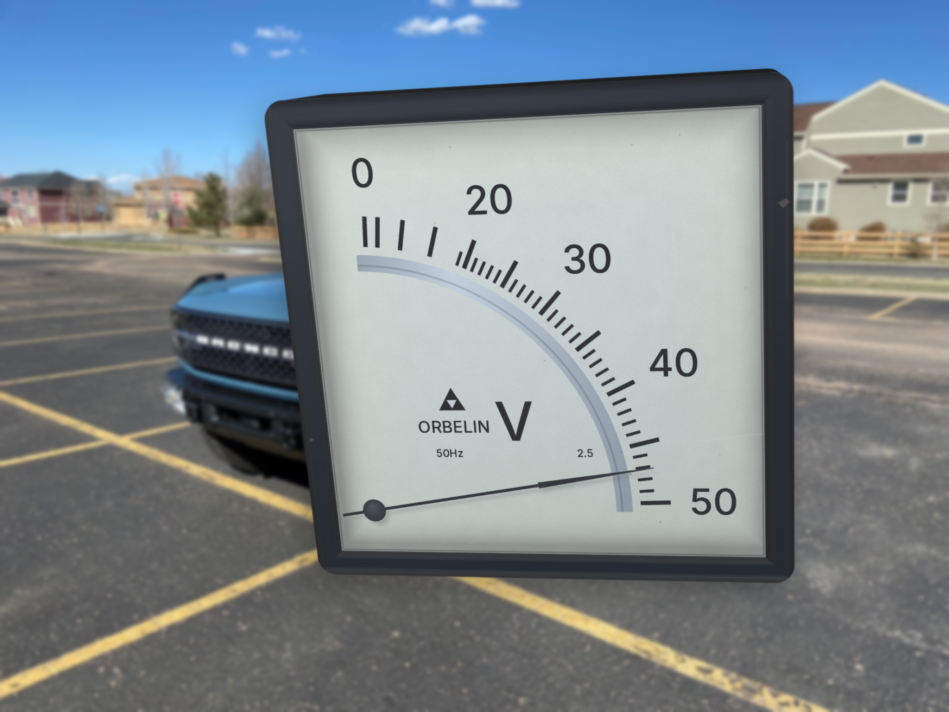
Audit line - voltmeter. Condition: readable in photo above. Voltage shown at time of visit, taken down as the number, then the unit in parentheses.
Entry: 47 (V)
